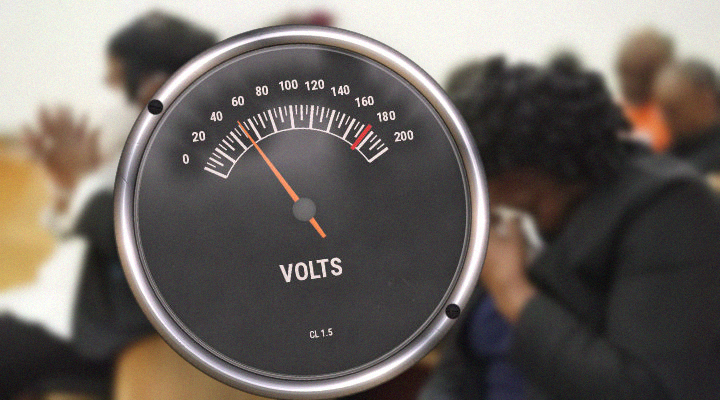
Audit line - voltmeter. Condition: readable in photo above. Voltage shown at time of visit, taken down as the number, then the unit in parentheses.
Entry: 50 (V)
